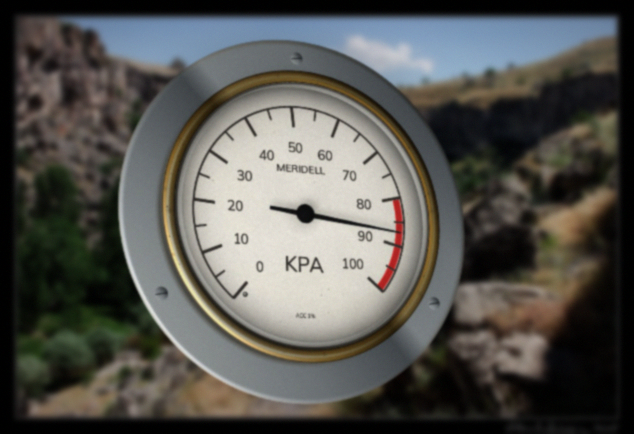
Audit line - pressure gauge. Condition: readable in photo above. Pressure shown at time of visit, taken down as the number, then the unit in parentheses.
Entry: 87.5 (kPa)
